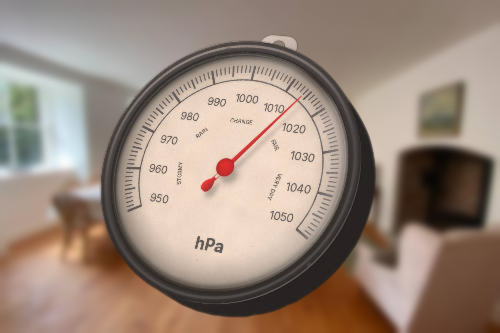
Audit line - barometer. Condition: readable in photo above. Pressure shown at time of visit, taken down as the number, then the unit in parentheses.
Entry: 1015 (hPa)
